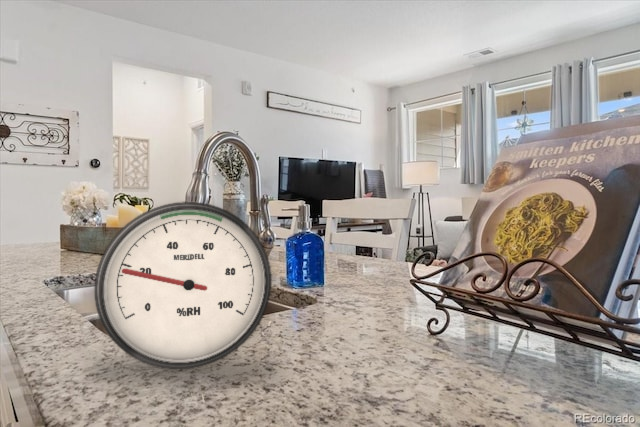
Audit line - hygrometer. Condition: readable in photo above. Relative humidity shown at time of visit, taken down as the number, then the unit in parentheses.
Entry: 18 (%)
